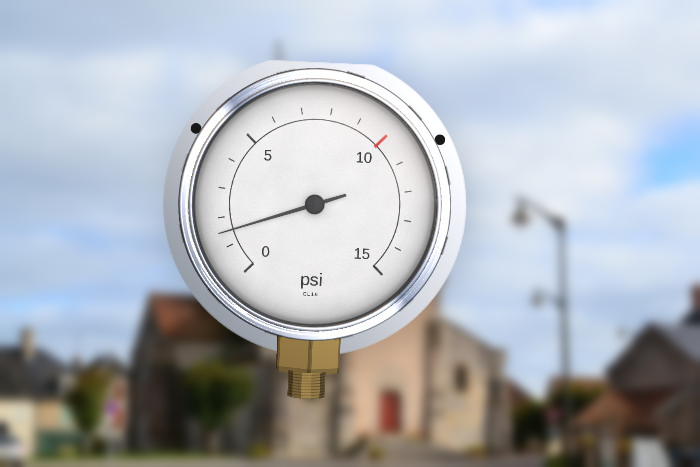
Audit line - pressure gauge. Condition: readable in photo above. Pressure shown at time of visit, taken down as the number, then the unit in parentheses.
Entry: 1.5 (psi)
